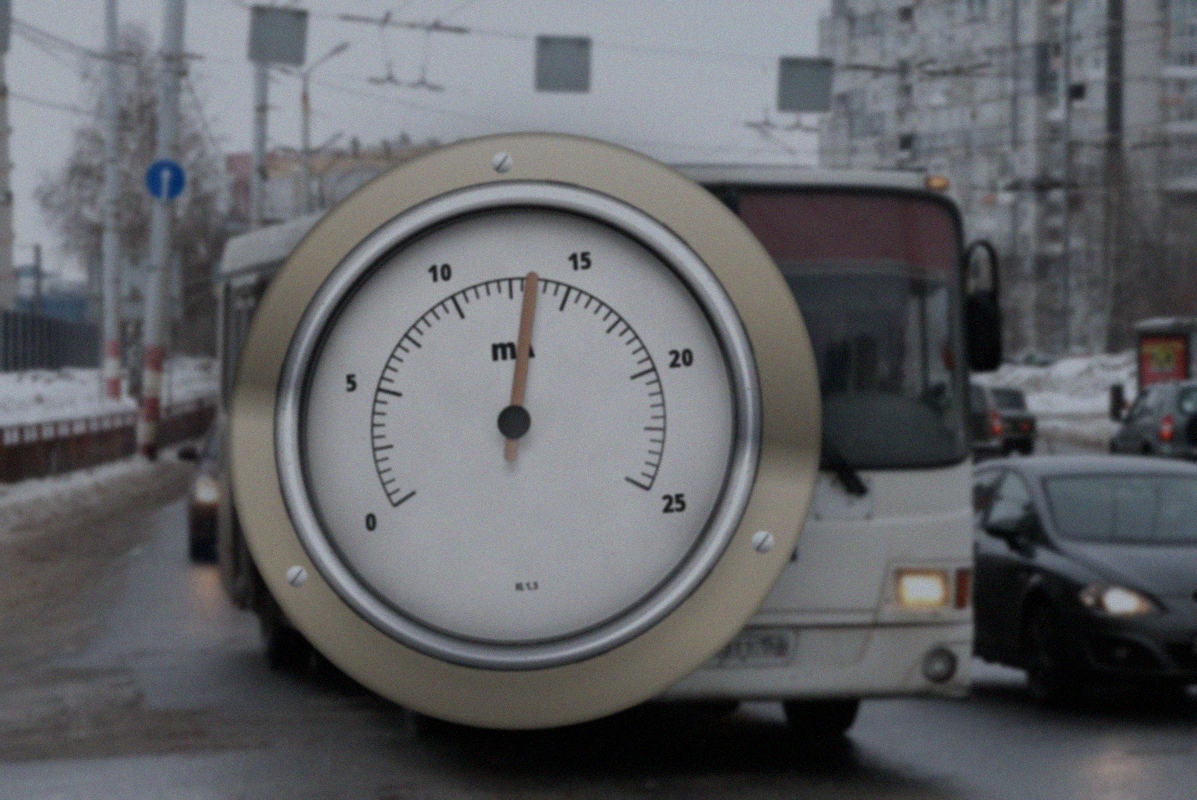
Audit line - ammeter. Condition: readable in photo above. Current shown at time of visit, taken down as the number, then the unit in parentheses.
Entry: 13.5 (mA)
